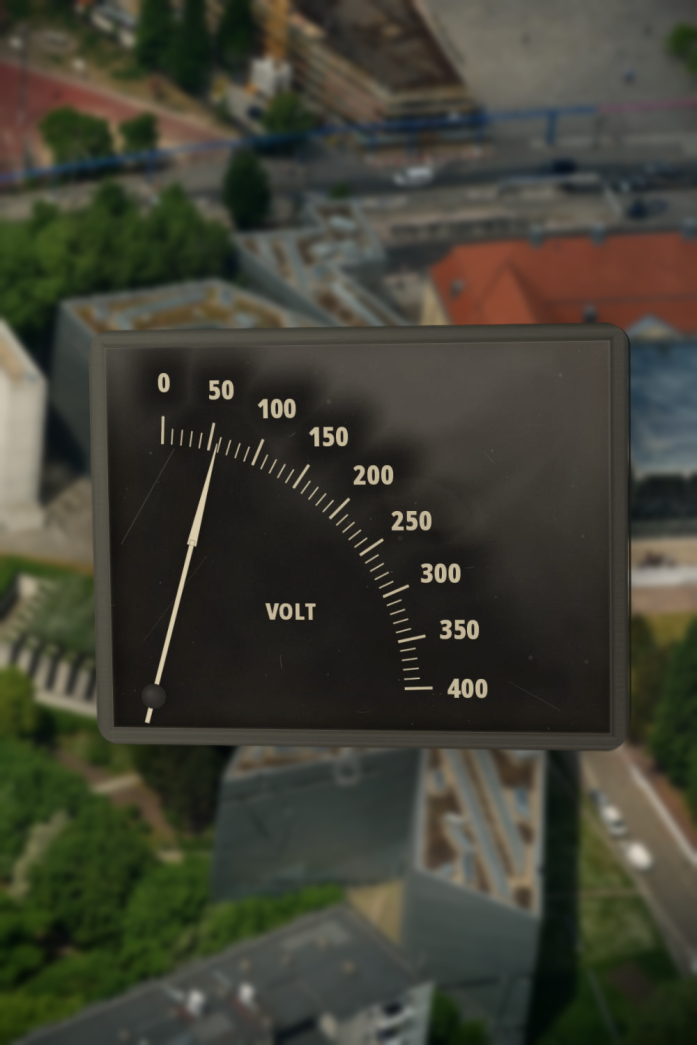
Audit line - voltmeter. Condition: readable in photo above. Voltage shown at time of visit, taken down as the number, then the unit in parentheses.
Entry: 60 (V)
